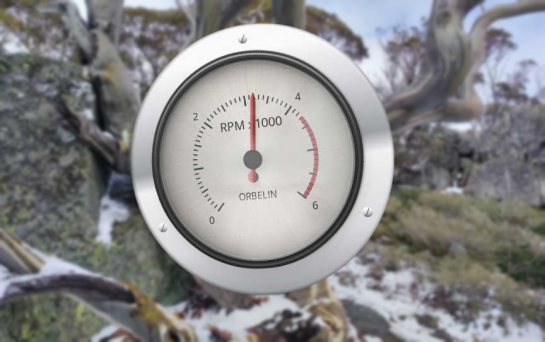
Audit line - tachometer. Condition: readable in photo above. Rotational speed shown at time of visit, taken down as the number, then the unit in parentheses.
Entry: 3200 (rpm)
